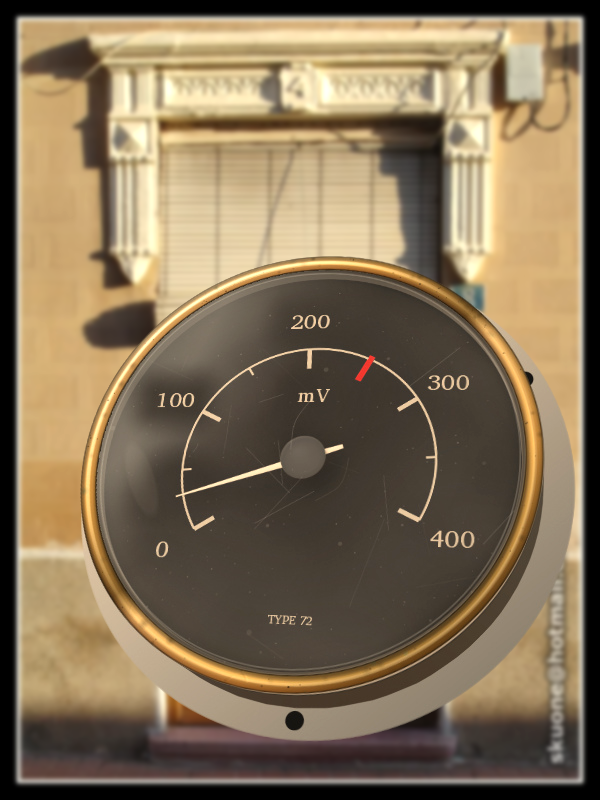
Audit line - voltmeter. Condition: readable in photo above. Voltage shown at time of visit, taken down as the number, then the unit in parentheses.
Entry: 25 (mV)
